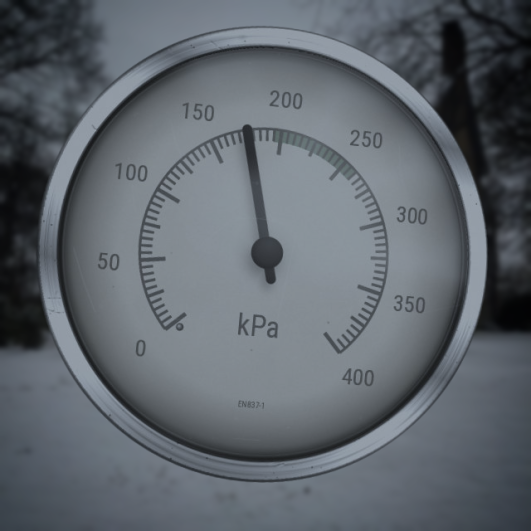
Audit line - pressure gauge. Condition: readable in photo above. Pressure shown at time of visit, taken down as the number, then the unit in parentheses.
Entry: 175 (kPa)
